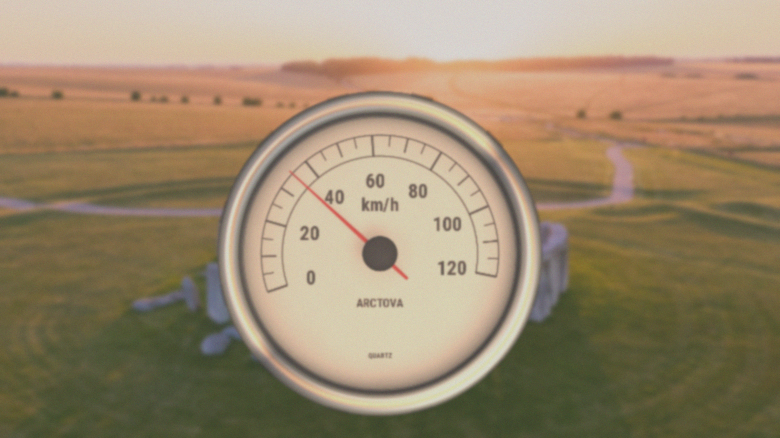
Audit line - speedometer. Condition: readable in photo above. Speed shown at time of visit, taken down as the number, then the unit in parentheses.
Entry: 35 (km/h)
